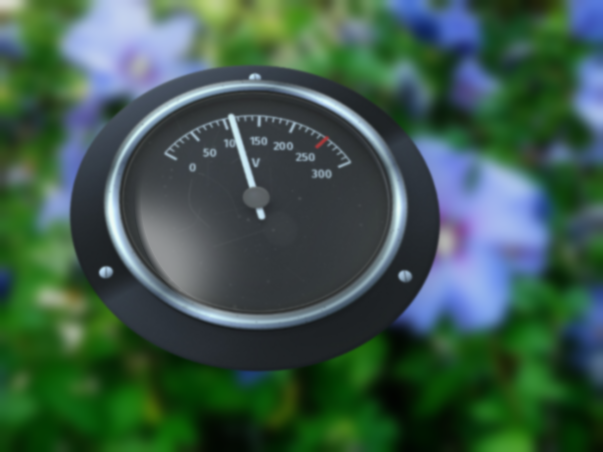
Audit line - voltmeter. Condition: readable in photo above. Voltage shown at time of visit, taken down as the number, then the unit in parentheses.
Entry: 110 (V)
